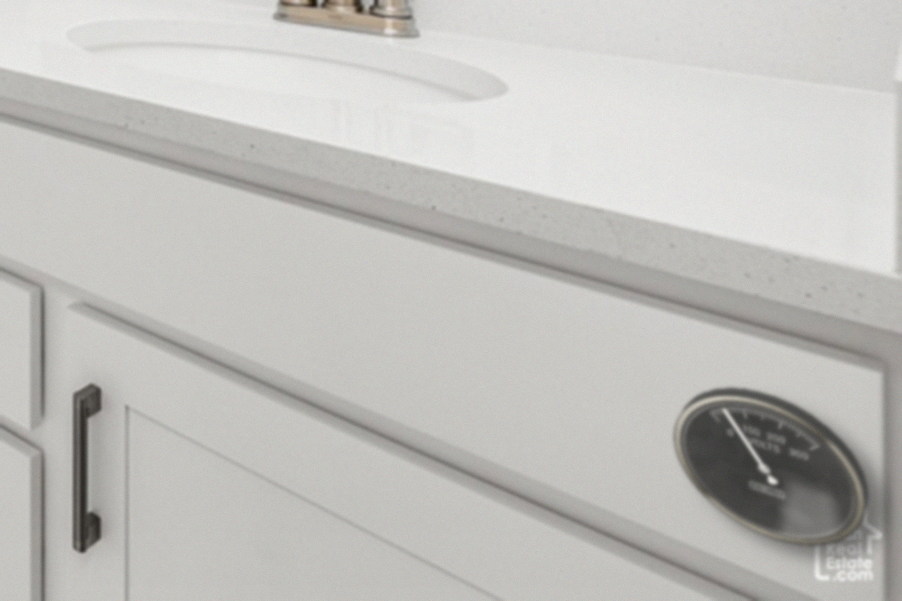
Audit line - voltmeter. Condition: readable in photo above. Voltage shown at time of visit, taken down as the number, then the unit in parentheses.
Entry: 50 (V)
